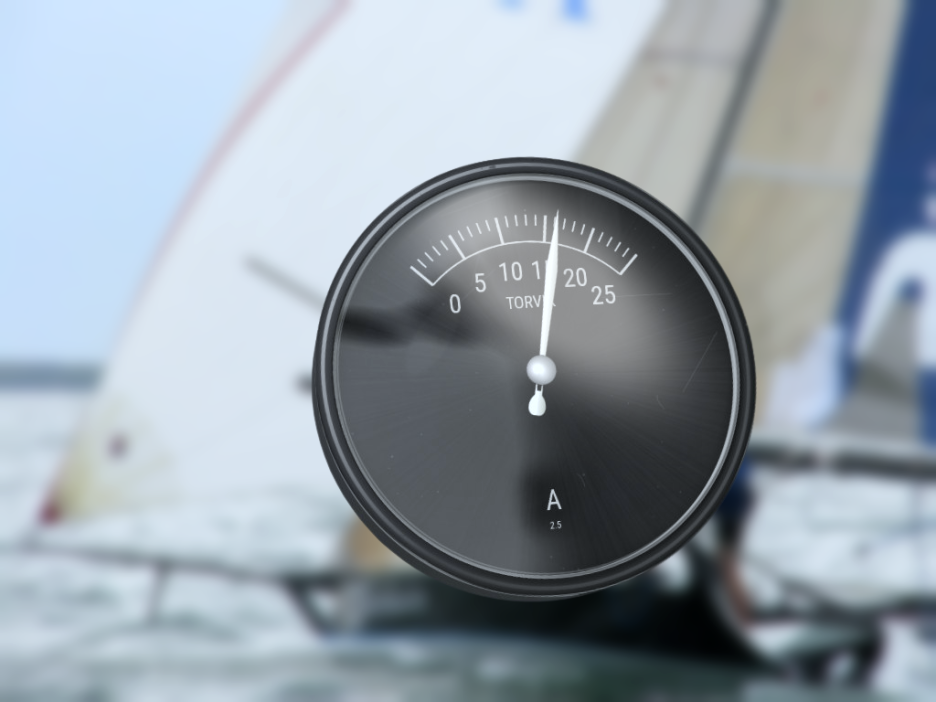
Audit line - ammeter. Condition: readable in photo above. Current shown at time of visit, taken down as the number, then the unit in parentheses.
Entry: 16 (A)
